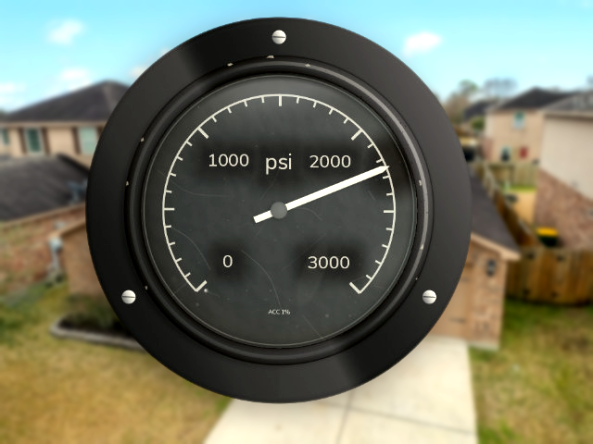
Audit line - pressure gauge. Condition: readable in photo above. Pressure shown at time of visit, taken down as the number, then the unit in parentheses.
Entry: 2250 (psi)
